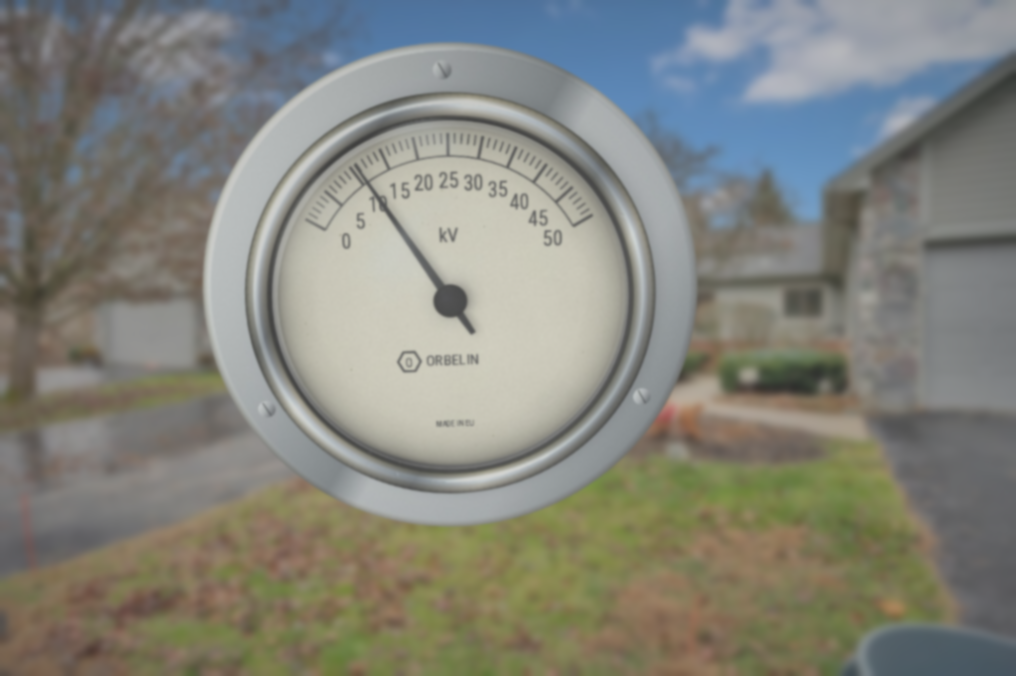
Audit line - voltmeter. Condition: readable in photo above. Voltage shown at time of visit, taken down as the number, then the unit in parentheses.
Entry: 11 (kV)
